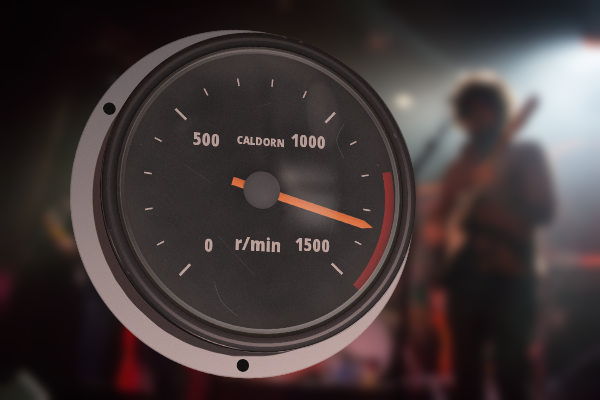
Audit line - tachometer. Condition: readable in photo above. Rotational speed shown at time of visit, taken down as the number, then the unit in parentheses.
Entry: 1350 (rpm)
